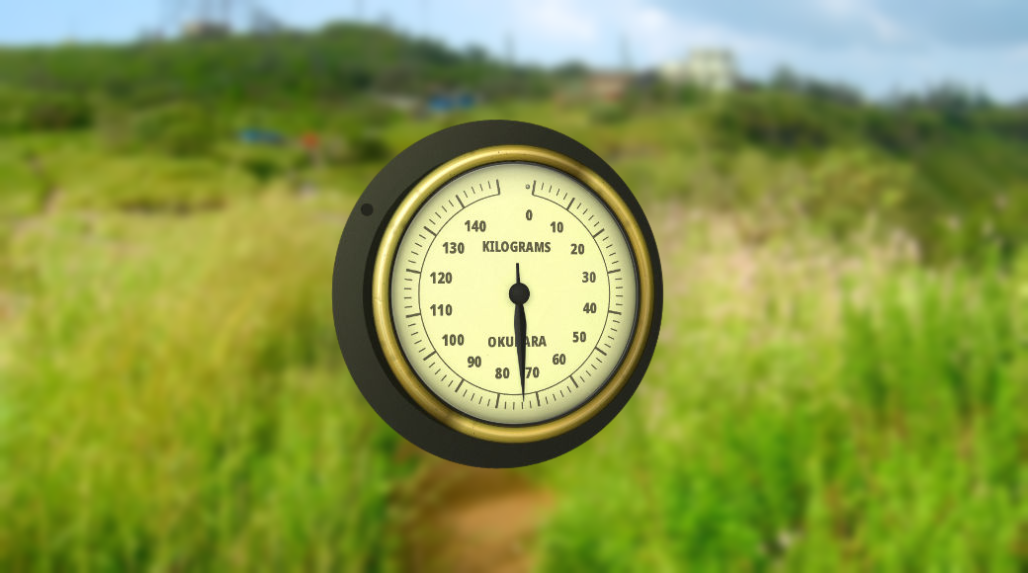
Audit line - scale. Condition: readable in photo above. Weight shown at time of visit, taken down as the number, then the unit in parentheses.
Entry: 74 (kg)
